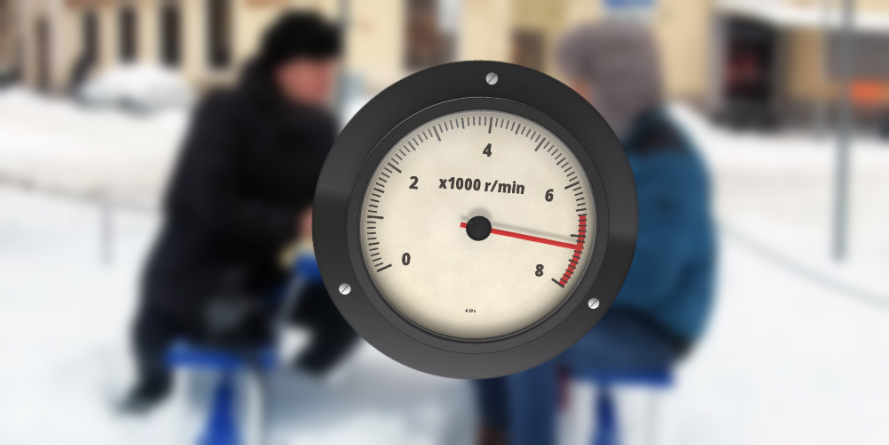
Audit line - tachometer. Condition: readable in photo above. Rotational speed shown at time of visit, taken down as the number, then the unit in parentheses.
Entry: 7200 (rpm)
